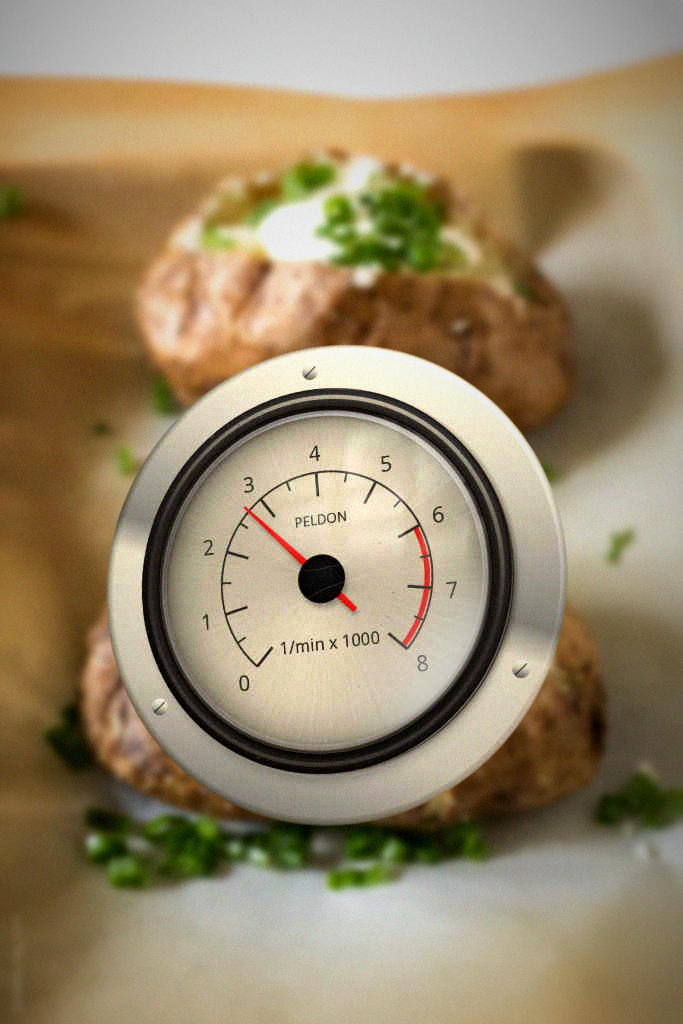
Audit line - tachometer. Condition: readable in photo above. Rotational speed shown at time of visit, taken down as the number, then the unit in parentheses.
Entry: 2750 (rpm)
